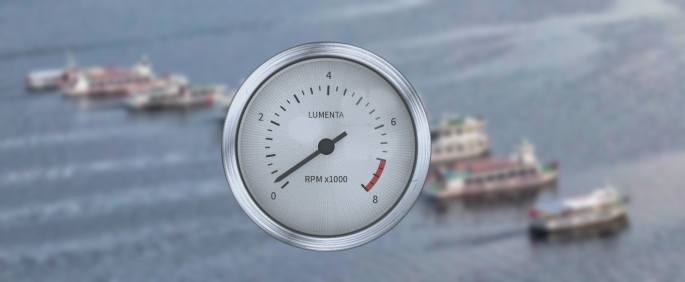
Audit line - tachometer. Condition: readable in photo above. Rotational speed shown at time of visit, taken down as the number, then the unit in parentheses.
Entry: 250 (rpm)
